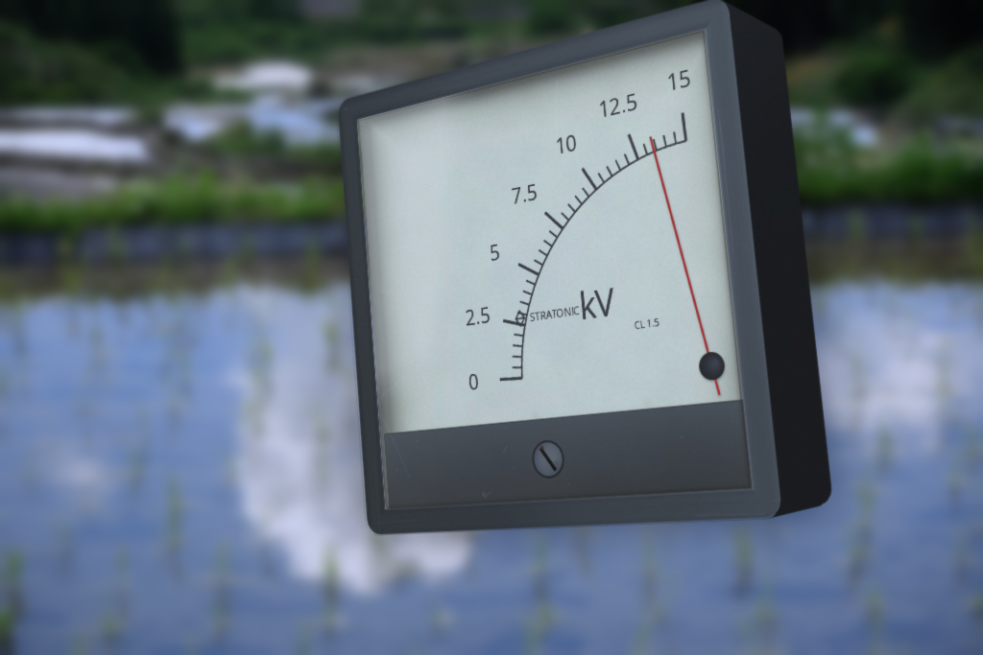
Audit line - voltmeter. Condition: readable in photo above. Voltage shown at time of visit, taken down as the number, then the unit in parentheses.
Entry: 13.5 (kV)
